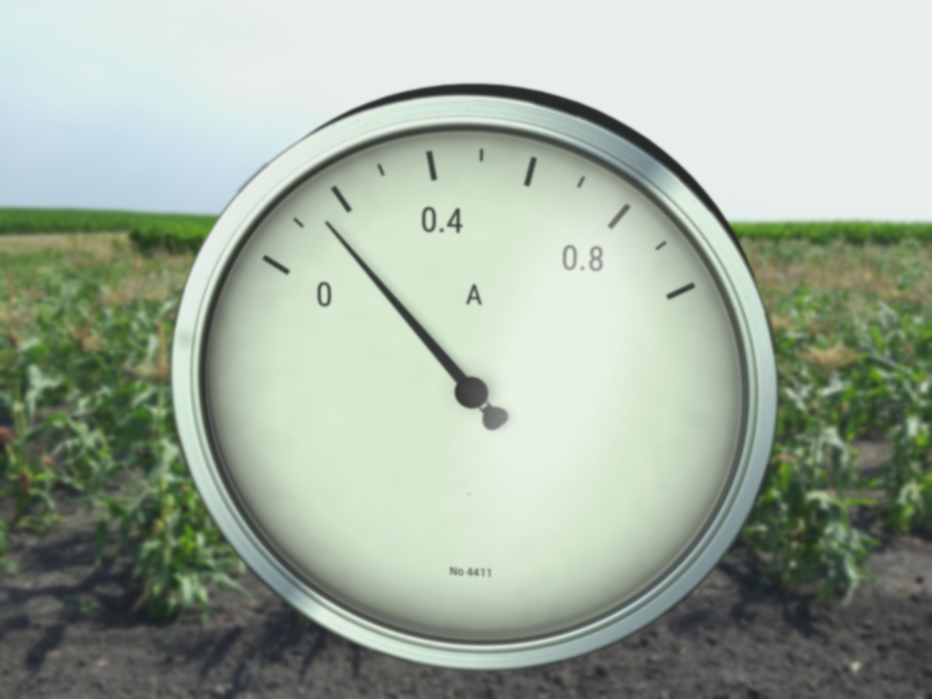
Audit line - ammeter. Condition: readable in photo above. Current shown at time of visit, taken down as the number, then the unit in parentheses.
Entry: 0.15 (A)
